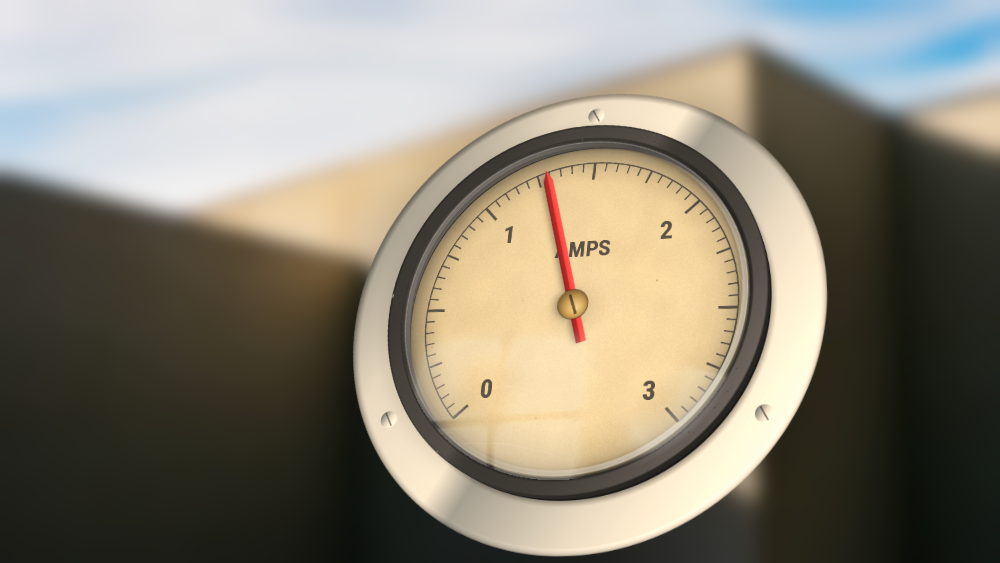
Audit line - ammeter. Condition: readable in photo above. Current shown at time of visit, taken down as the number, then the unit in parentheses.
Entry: 1.3 (A)
